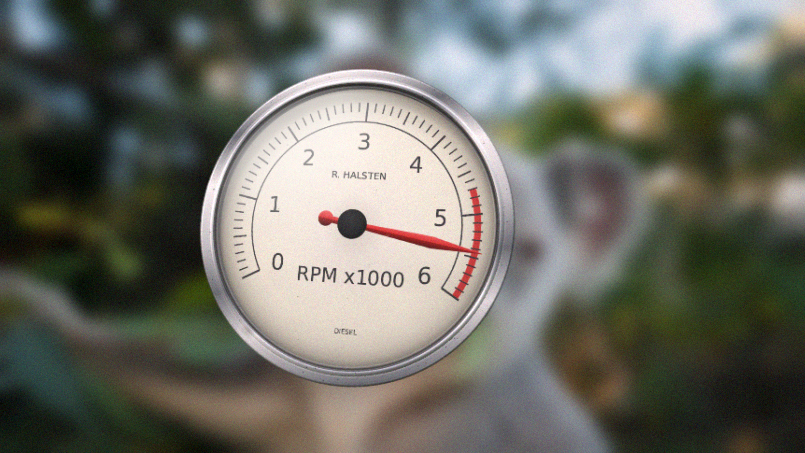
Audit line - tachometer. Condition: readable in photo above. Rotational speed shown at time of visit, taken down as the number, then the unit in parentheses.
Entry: 5450 (rpm)
